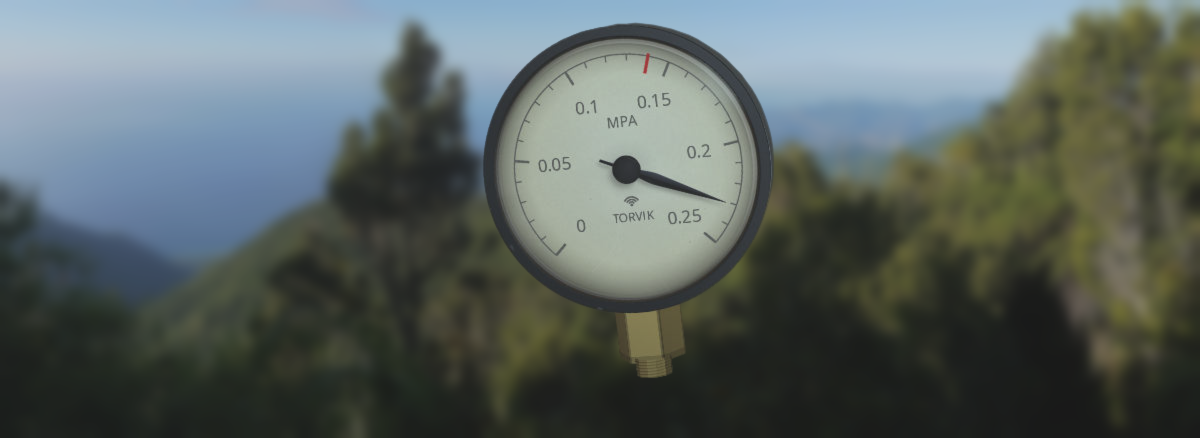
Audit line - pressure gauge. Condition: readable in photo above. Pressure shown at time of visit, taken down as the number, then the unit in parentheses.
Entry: 0.23 (MPa)
